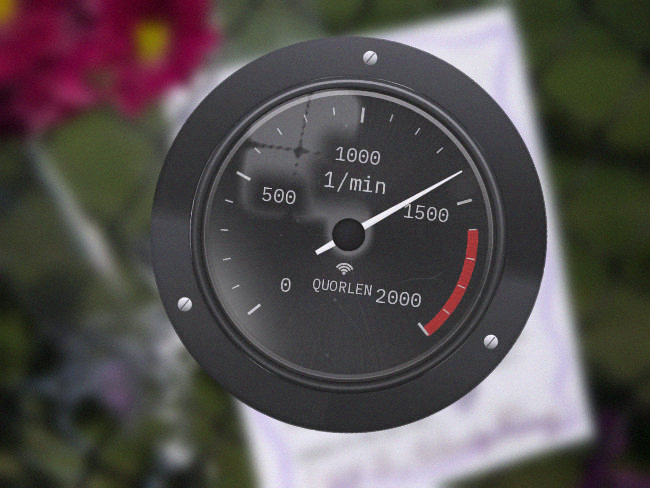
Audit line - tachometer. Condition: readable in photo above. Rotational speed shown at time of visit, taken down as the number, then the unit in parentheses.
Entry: 1400 (rpm)
